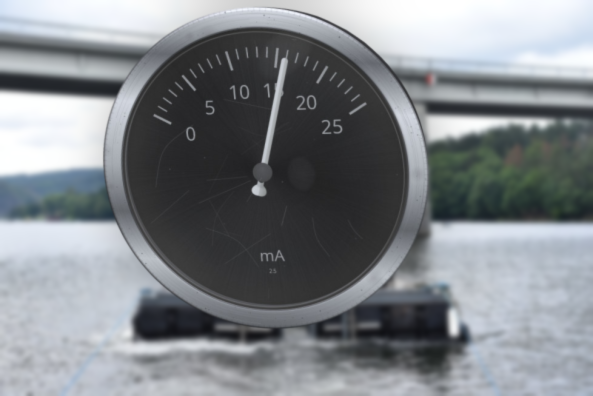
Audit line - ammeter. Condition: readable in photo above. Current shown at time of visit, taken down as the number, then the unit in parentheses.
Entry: 16 (mA)
